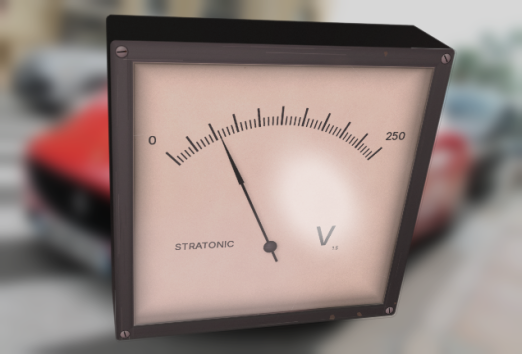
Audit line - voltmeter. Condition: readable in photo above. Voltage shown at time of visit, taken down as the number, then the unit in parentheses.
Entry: 55 (V)
